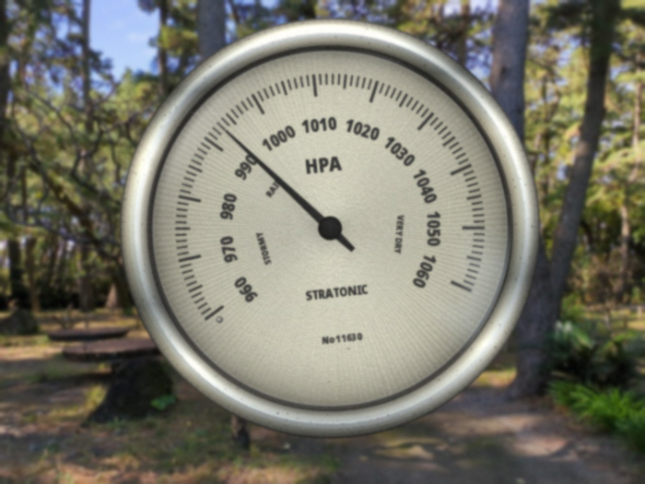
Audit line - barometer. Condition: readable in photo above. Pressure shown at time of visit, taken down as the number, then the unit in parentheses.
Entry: 993 (hPa)
